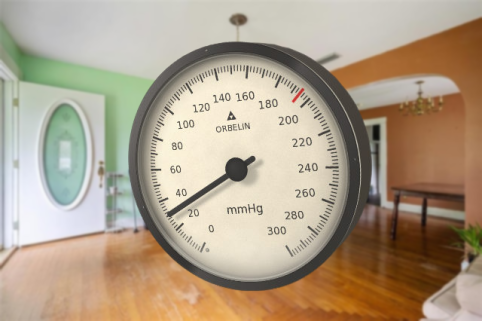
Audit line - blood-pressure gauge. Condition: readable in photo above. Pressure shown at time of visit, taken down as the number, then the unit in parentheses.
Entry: 30 (mmHg)
